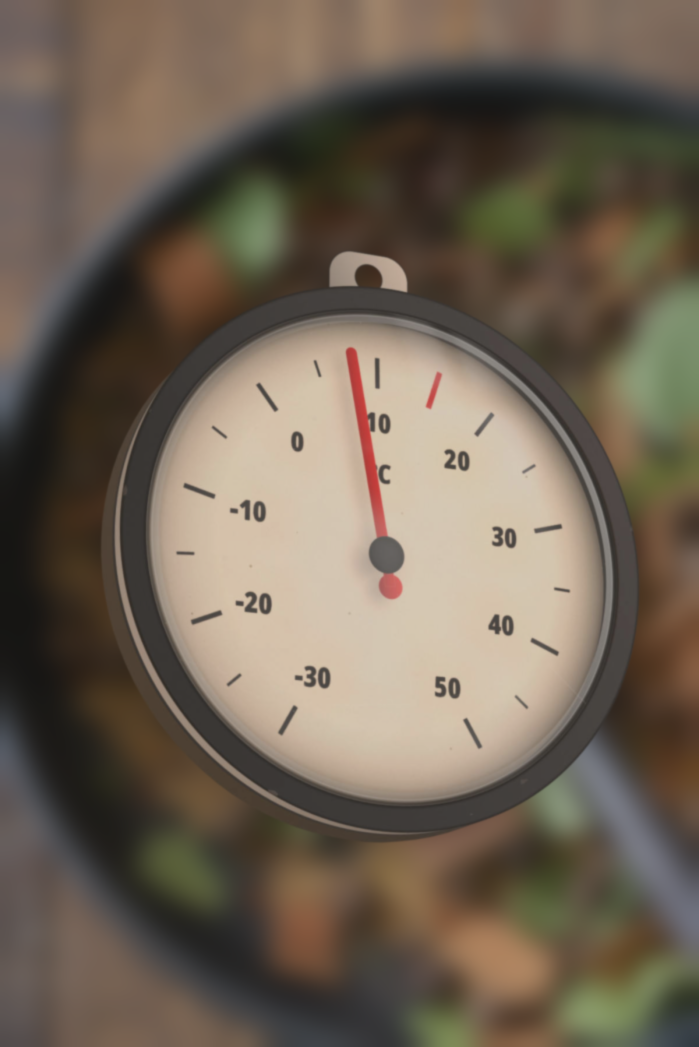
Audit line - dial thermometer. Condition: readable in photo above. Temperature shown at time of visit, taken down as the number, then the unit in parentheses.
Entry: 7.5 (°C)
